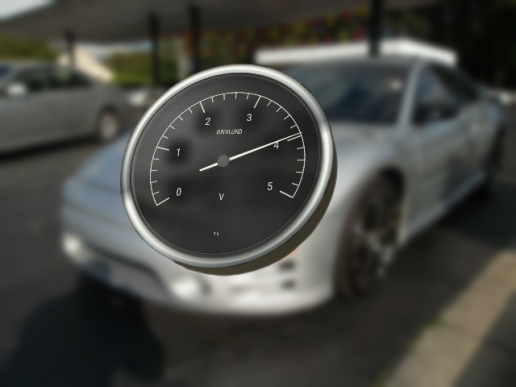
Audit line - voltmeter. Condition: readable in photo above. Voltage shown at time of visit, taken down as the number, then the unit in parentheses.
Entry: 4 (V)
